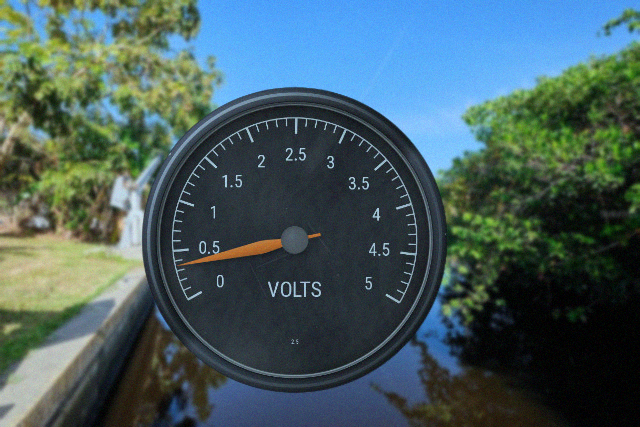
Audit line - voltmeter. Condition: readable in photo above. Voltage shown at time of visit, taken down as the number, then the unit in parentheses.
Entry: 0.35 (V)
